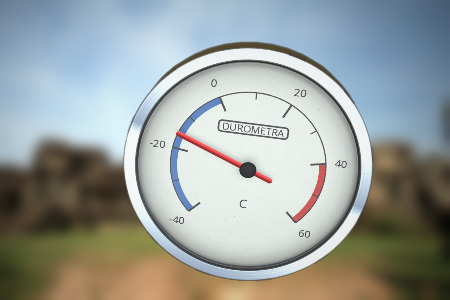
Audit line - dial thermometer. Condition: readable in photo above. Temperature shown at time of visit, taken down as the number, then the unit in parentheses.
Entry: -15 (°C)
